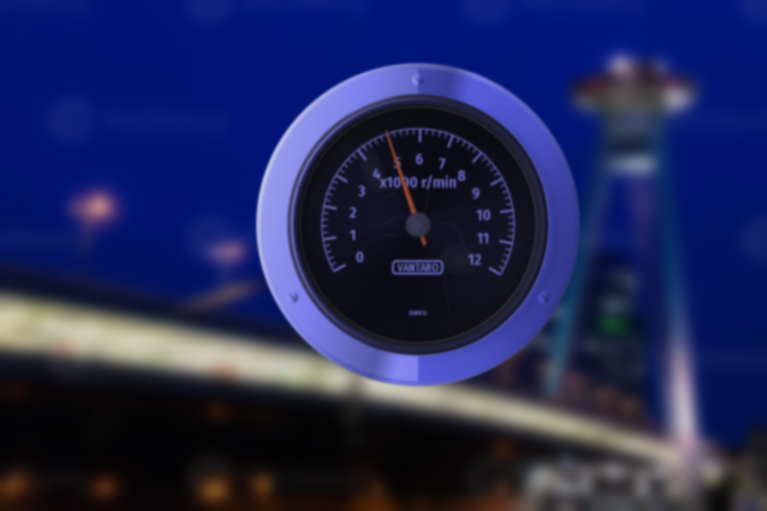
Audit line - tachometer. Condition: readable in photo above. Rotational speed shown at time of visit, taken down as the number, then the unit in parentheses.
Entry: 5000 (rpm)
